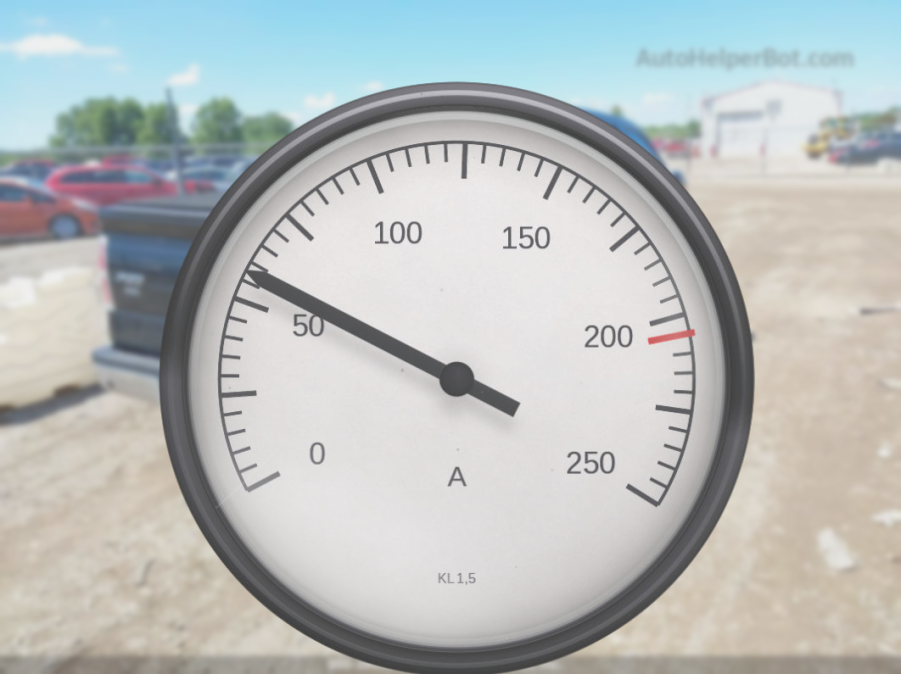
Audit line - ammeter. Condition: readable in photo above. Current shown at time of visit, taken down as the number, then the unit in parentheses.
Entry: 57.5 (A)
